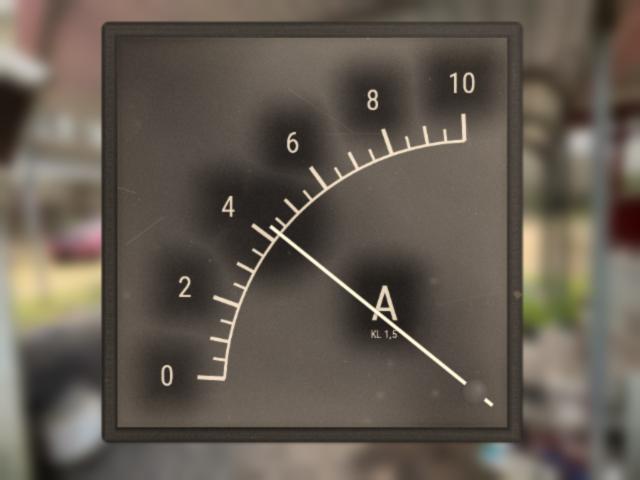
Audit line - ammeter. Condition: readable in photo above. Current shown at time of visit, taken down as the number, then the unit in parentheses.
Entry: 4.25 (A)
